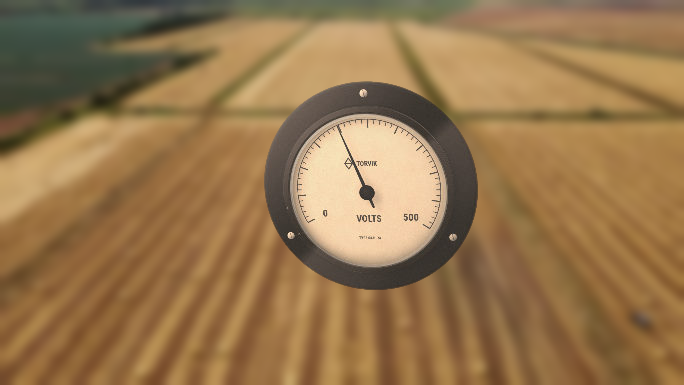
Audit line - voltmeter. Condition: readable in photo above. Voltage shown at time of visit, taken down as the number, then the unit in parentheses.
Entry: 200 (V)
